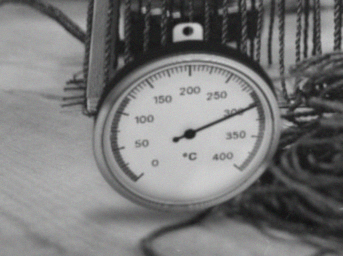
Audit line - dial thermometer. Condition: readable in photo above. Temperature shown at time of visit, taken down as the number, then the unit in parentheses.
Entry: 300 (°C)
